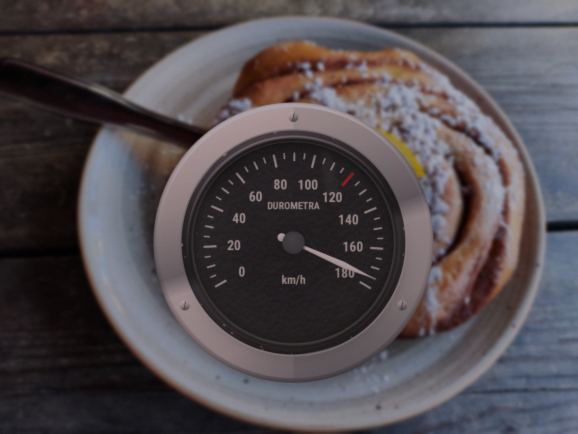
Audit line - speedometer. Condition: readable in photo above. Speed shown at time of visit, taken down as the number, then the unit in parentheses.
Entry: 175 (km/h)
